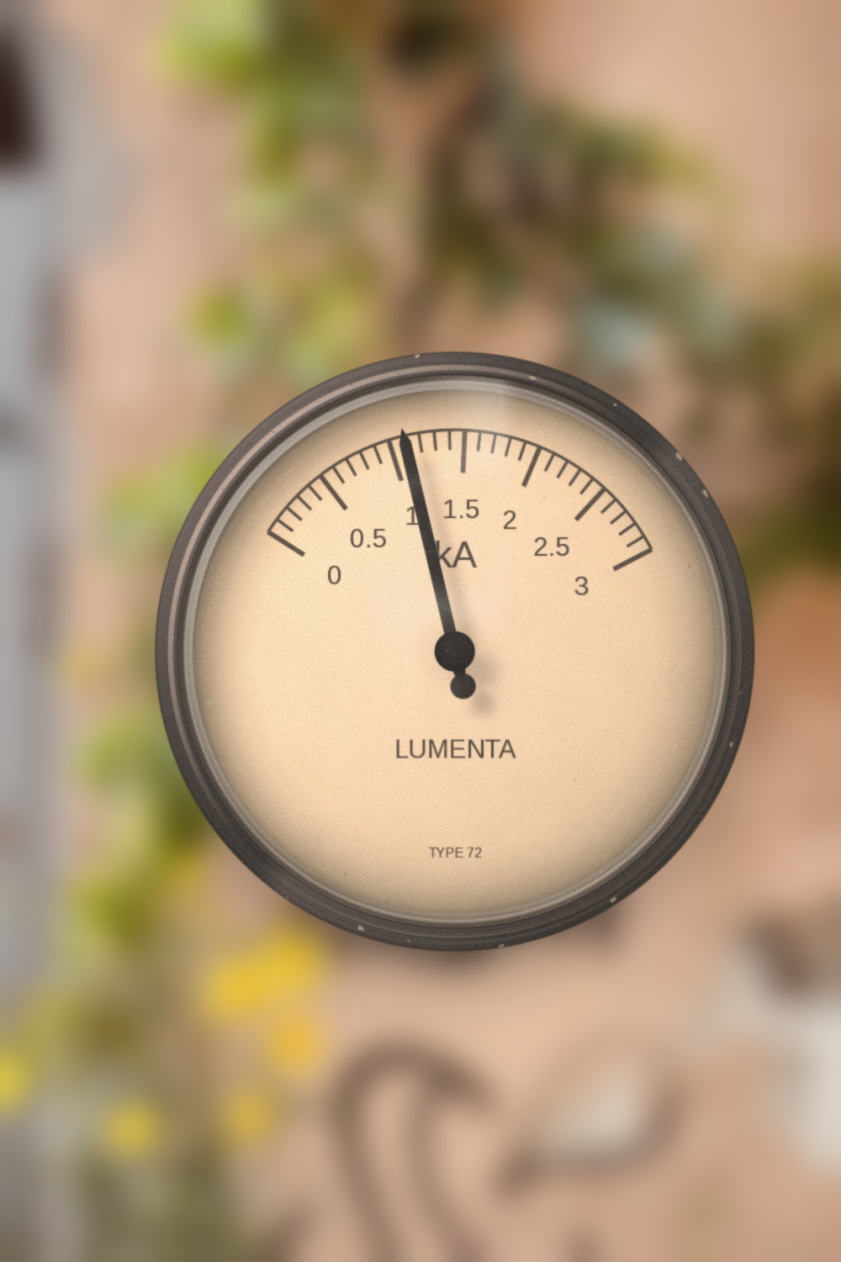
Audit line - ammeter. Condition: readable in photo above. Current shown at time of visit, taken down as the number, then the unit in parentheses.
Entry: 1.1 (kA)
